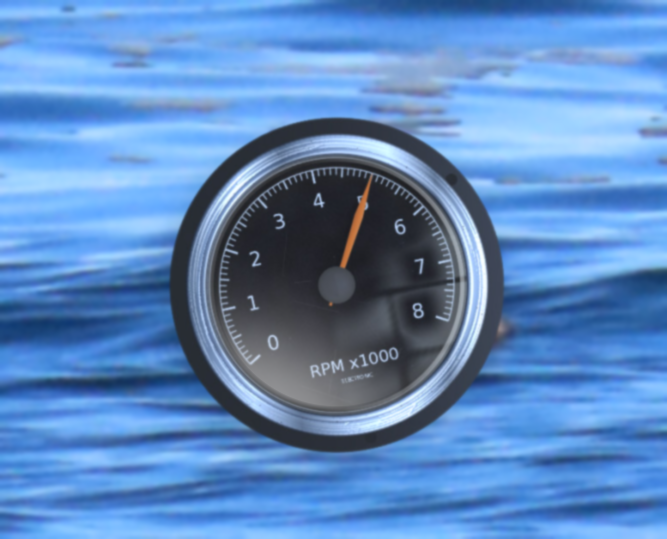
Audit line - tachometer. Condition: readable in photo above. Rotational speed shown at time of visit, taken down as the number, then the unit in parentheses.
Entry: 5000 (rpm)
